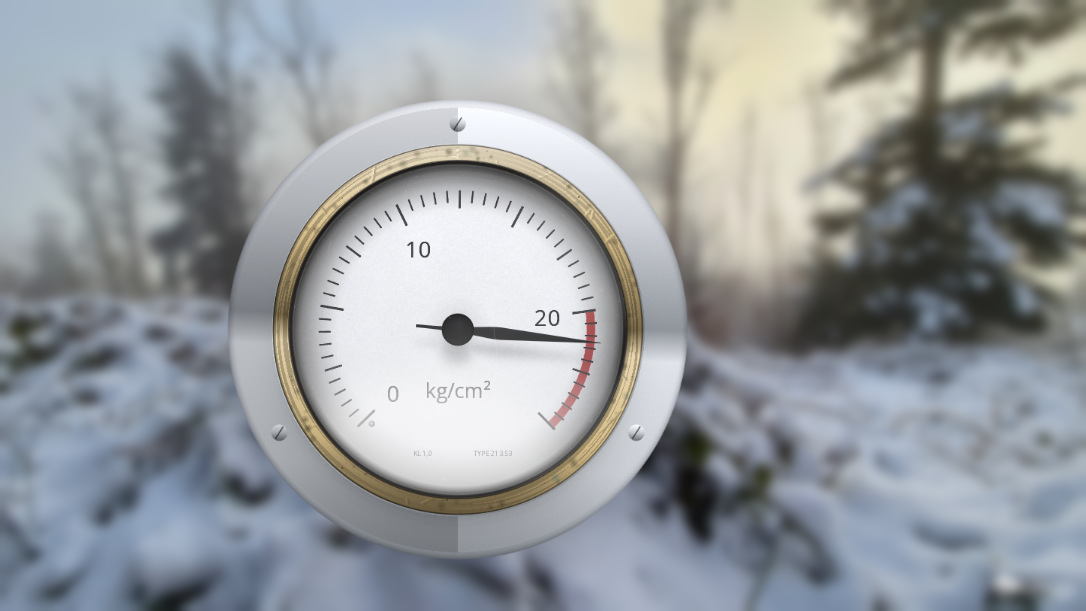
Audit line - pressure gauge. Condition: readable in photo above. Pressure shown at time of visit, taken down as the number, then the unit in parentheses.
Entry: 21.25 (kg/cm²)
